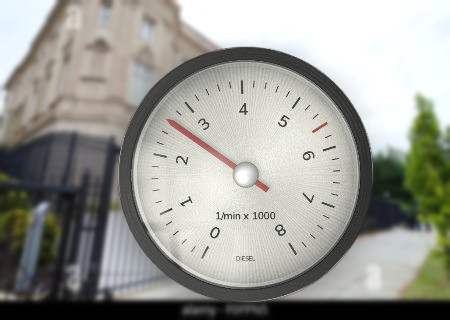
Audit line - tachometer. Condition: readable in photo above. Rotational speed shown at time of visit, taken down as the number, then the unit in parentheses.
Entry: 2600 (rpm)
